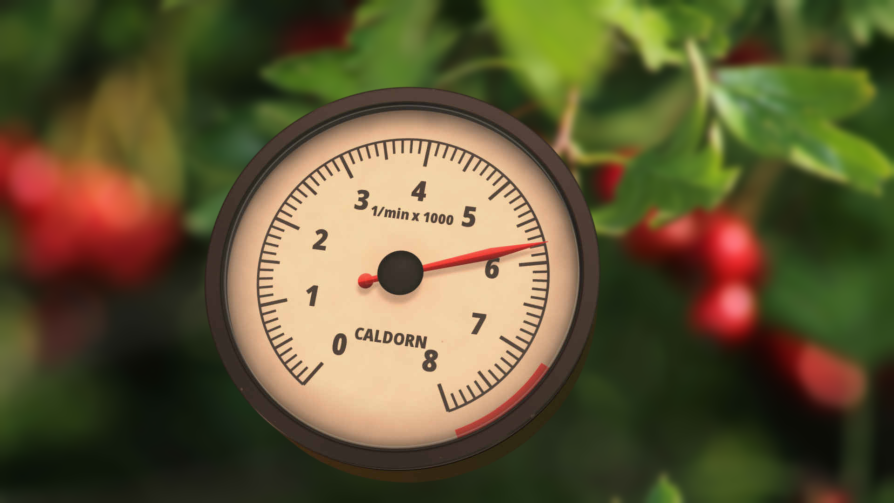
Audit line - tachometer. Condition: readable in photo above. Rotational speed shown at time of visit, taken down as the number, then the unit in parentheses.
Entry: 5800 (rpm)
